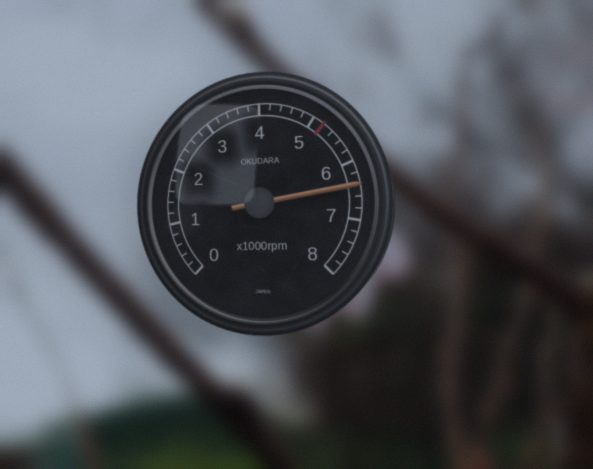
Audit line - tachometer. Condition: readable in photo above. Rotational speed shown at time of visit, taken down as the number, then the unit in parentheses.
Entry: 6400 (rpm)
